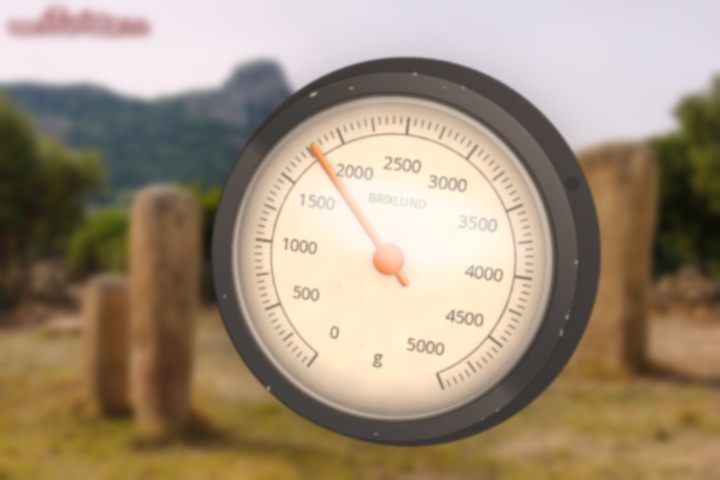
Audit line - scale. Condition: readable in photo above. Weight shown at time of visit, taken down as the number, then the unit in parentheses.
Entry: 1800 (g)
